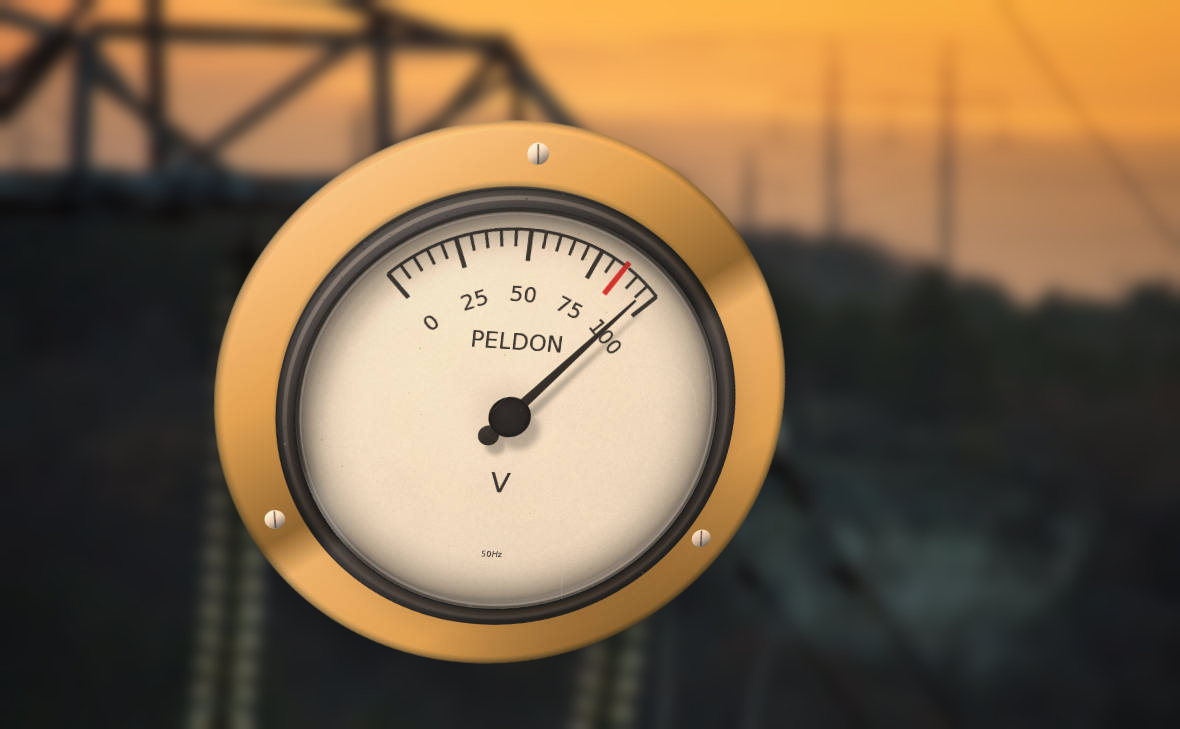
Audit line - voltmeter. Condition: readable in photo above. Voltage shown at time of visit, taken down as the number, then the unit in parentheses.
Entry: 95 (V)
